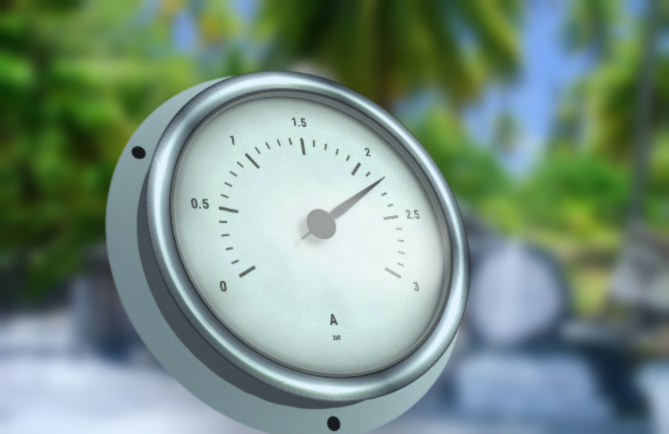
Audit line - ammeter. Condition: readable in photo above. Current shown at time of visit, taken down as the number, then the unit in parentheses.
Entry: 2.2 (A)
